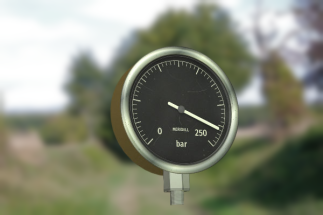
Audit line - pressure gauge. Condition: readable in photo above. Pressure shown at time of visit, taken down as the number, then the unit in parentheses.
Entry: 230 (bar)
